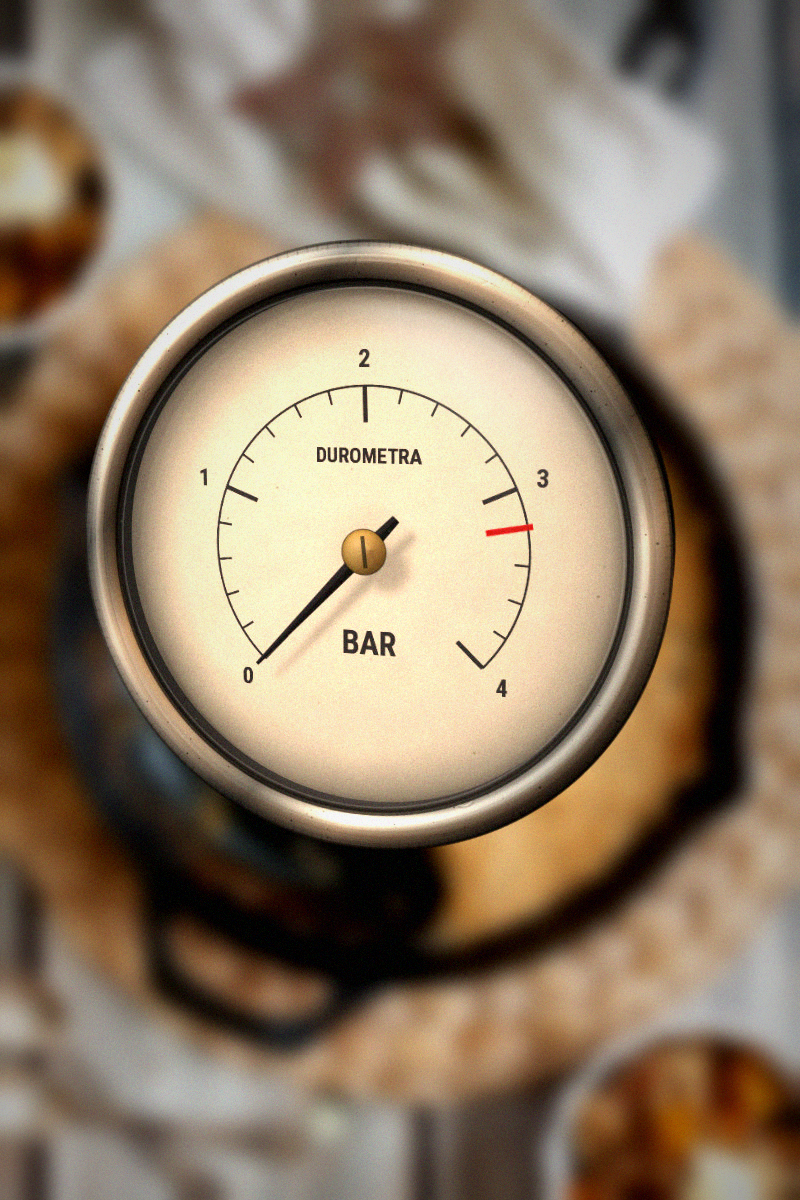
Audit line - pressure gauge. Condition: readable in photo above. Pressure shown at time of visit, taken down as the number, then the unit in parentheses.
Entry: 0 (bar)
